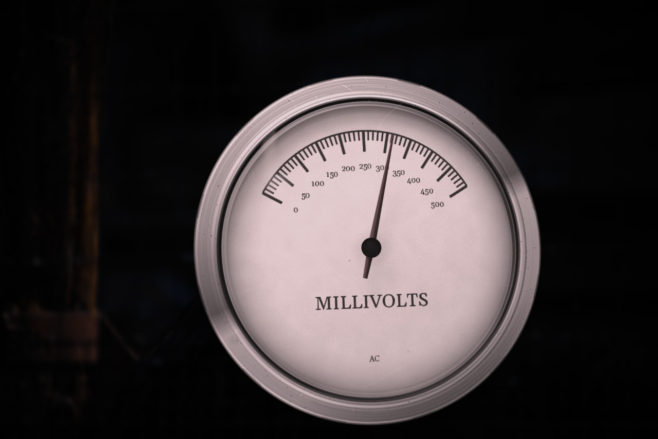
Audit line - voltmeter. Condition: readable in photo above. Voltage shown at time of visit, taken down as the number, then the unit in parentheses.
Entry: 310 (mV)
